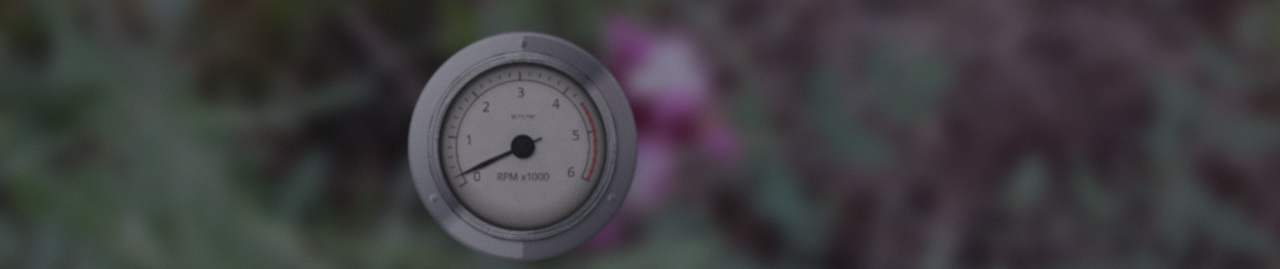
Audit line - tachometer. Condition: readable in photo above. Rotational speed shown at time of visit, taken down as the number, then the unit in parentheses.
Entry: 200 (rpm)
